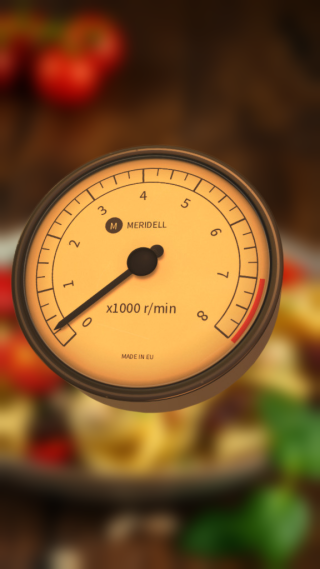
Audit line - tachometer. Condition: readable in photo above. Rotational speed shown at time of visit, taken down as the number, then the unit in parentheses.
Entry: 250 (rpm)
